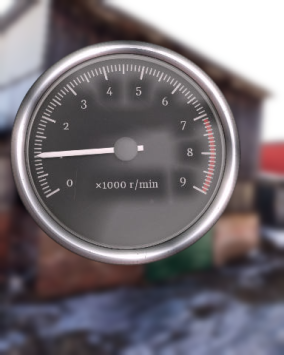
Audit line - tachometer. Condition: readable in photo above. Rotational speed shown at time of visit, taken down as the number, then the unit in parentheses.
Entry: 1000 (rpm)
